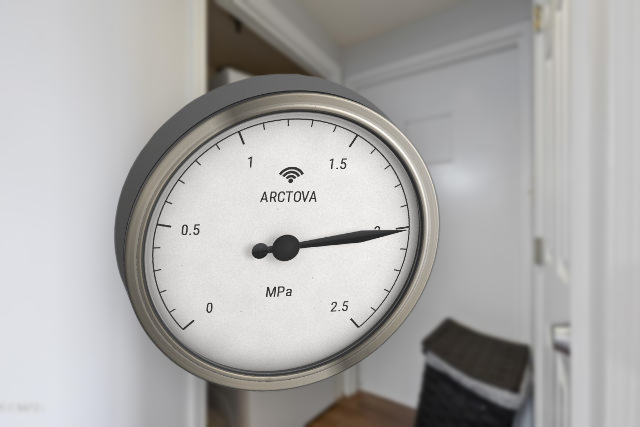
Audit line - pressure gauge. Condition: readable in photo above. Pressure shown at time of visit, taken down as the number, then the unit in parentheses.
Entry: 2 (MPa)
